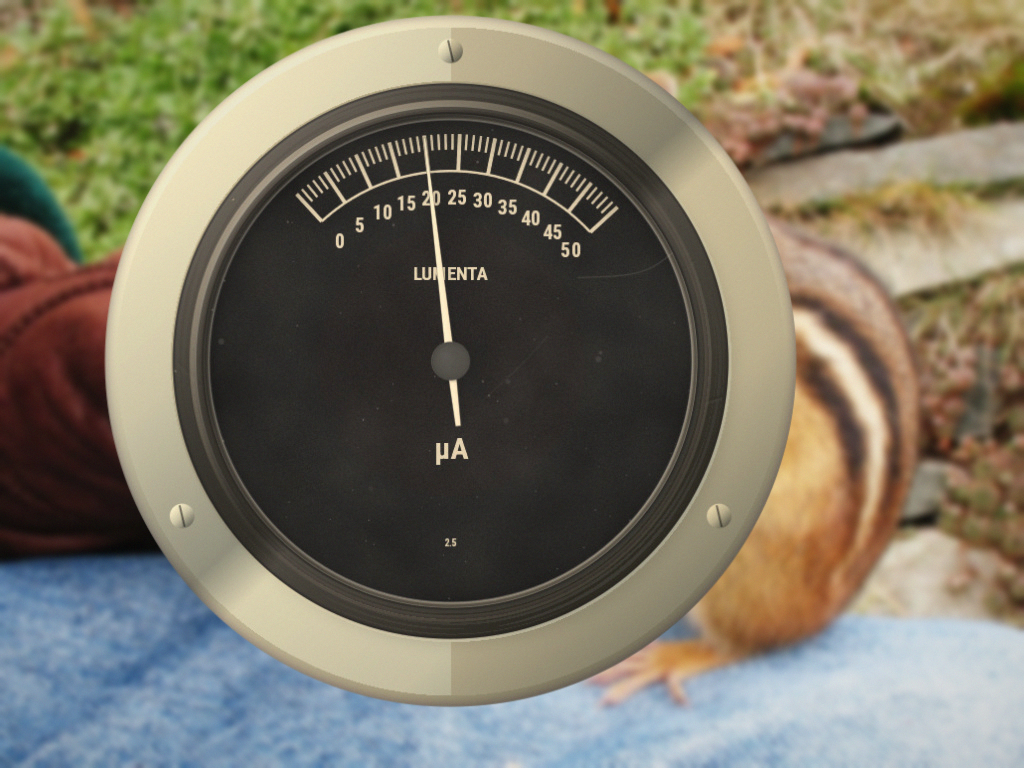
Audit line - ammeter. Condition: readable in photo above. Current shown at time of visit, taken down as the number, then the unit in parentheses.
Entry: 20 (µA)
